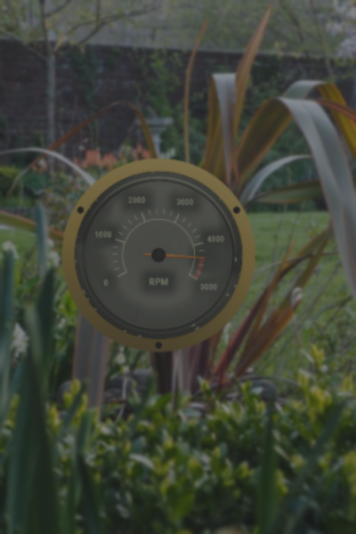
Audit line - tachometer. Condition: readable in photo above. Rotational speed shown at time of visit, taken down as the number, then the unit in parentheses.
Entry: 4400 (rpm)
